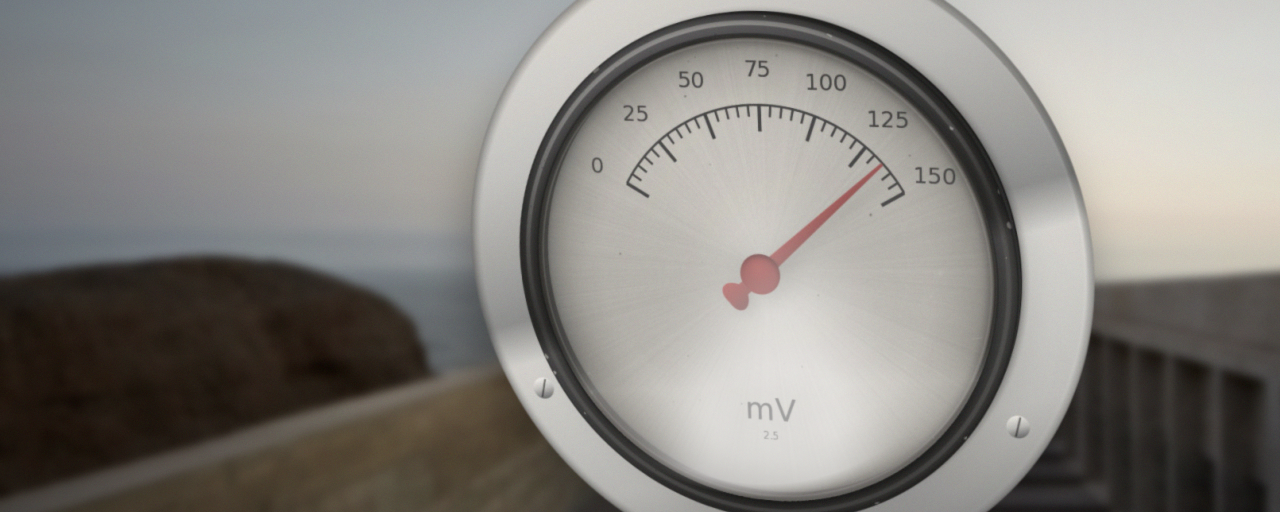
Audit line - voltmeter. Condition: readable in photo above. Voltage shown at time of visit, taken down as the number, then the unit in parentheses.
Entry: 135 (mV)
